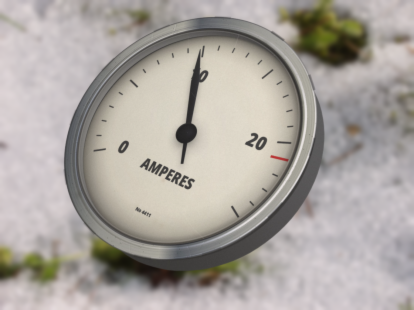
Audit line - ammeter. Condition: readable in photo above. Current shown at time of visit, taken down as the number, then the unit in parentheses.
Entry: 10 (A)
